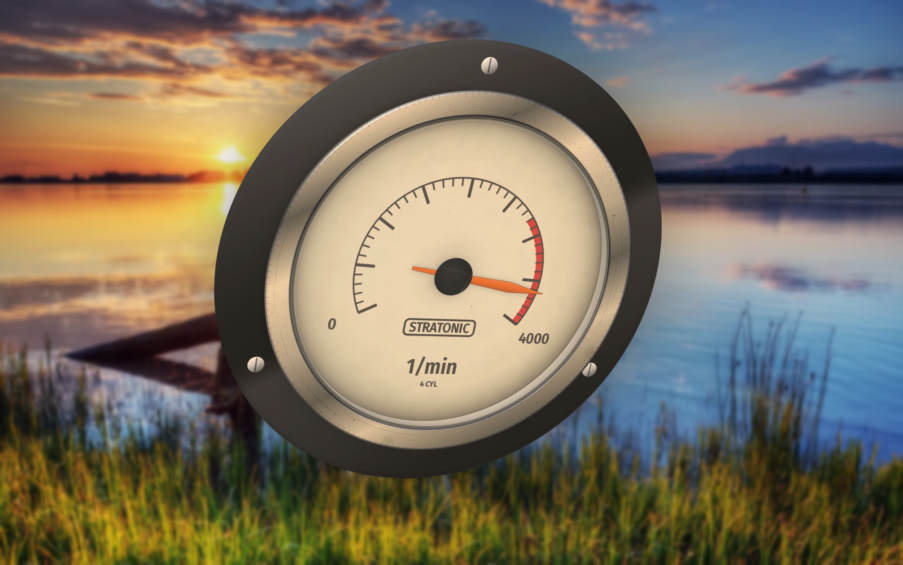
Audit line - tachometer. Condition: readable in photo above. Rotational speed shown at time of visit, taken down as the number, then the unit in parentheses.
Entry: 3600 (rpm)
